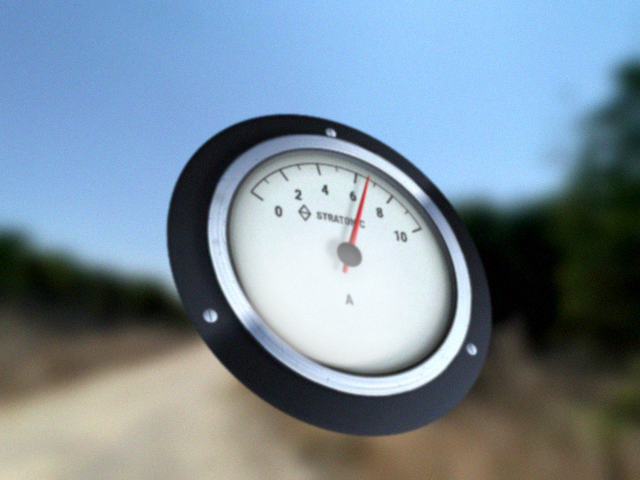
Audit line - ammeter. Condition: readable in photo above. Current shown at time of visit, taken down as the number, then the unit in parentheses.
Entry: 6.5 (A)
